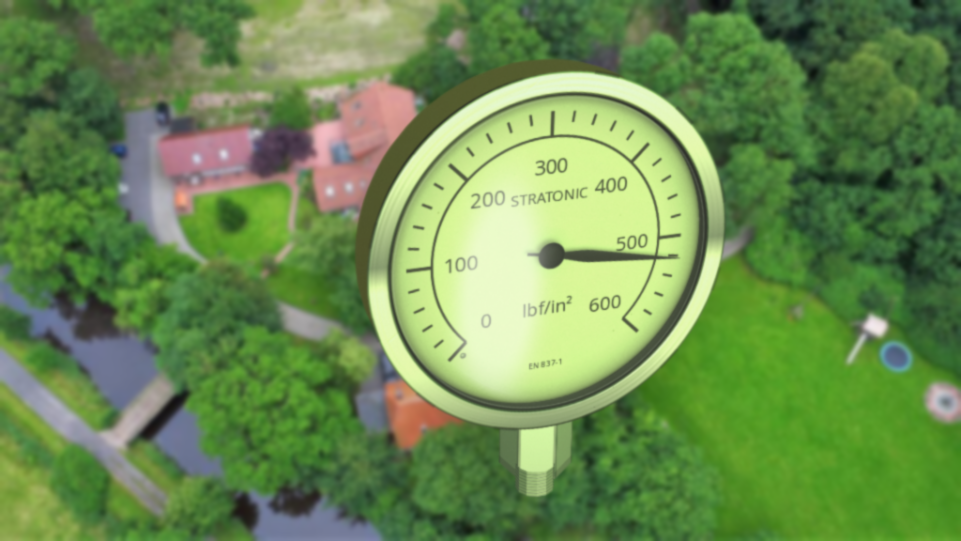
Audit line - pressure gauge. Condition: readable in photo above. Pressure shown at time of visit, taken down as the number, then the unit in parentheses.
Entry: 520 (psi)
